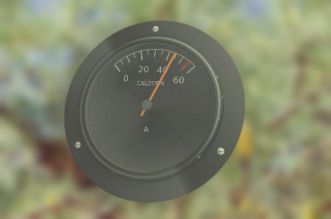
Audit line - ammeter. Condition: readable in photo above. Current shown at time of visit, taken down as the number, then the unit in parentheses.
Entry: 45 (A)
